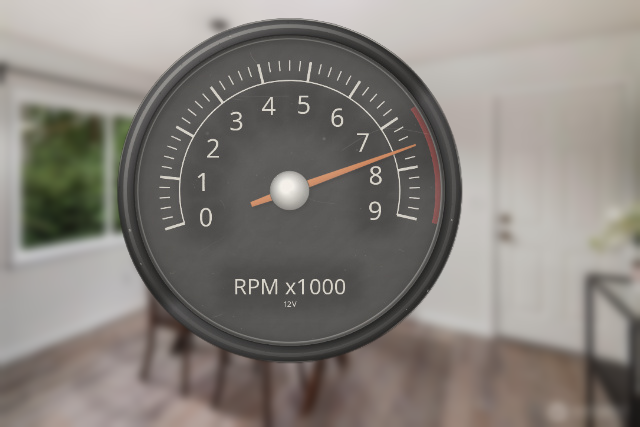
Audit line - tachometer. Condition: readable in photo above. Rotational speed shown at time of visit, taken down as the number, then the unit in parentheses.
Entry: 7600 (rpm)
